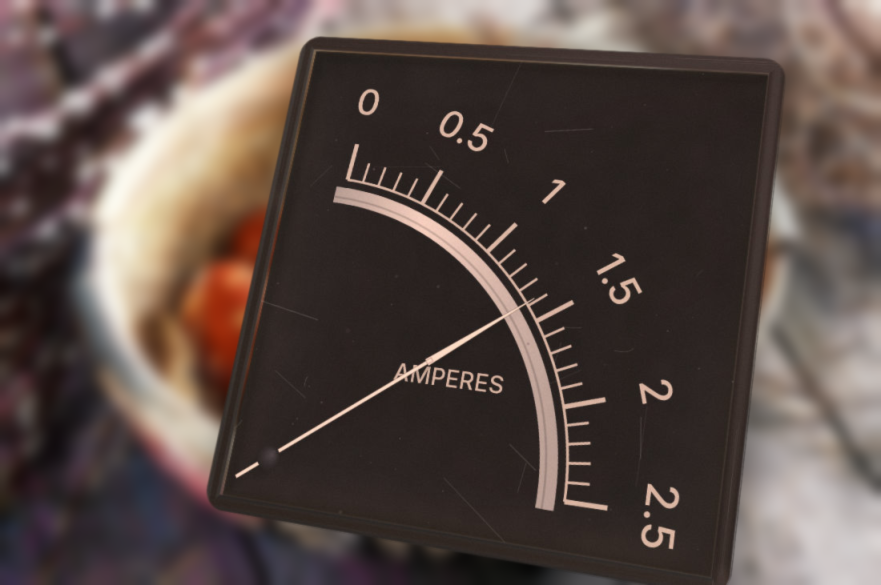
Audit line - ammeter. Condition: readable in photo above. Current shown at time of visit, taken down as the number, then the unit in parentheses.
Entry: 1.4 (A)
